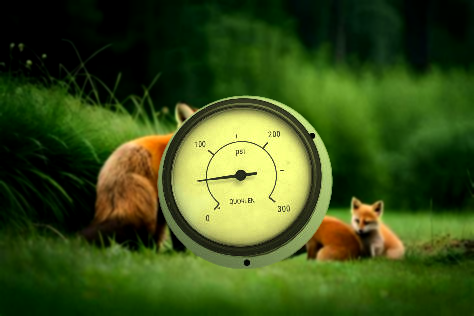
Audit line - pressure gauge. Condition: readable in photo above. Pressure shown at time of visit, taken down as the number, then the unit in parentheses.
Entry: 50 (psi)
